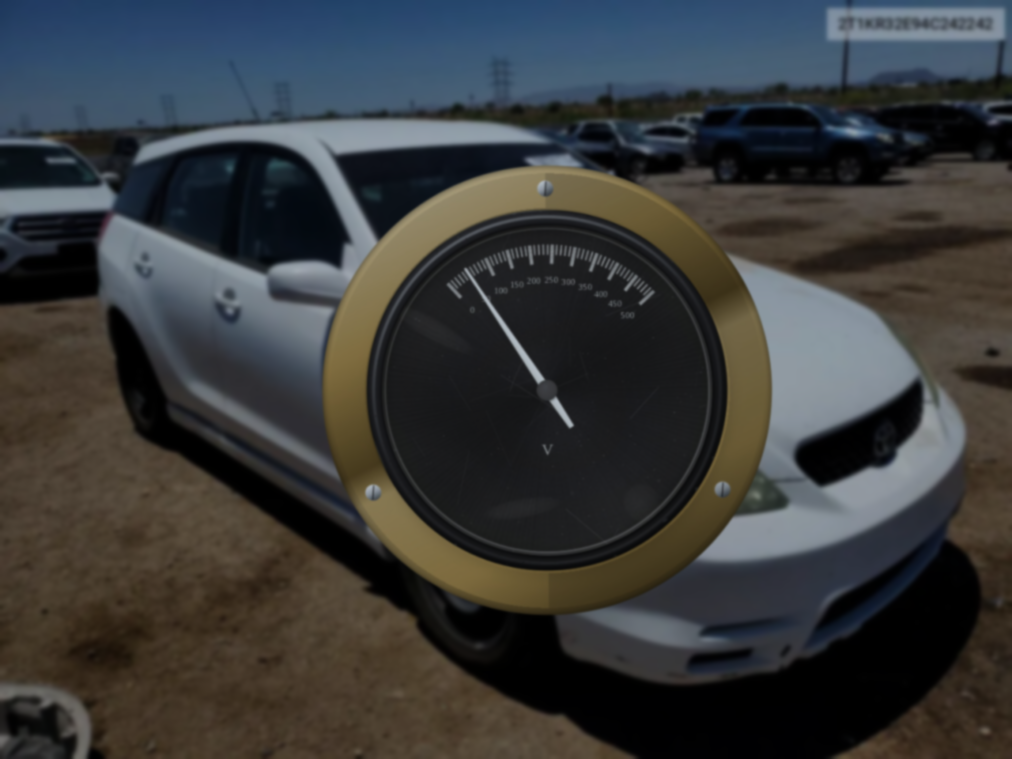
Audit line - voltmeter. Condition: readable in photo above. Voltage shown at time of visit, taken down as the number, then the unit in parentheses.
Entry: 50 (V)
